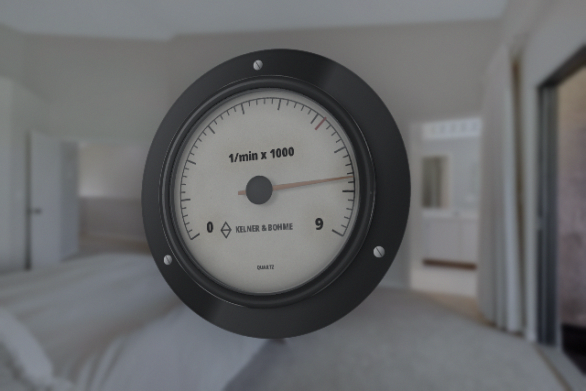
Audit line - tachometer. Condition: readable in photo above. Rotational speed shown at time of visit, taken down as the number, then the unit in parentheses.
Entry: 7700 (rpm)
